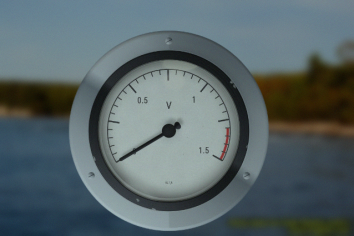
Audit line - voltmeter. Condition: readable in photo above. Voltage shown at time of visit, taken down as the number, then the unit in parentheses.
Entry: 0 (V)
